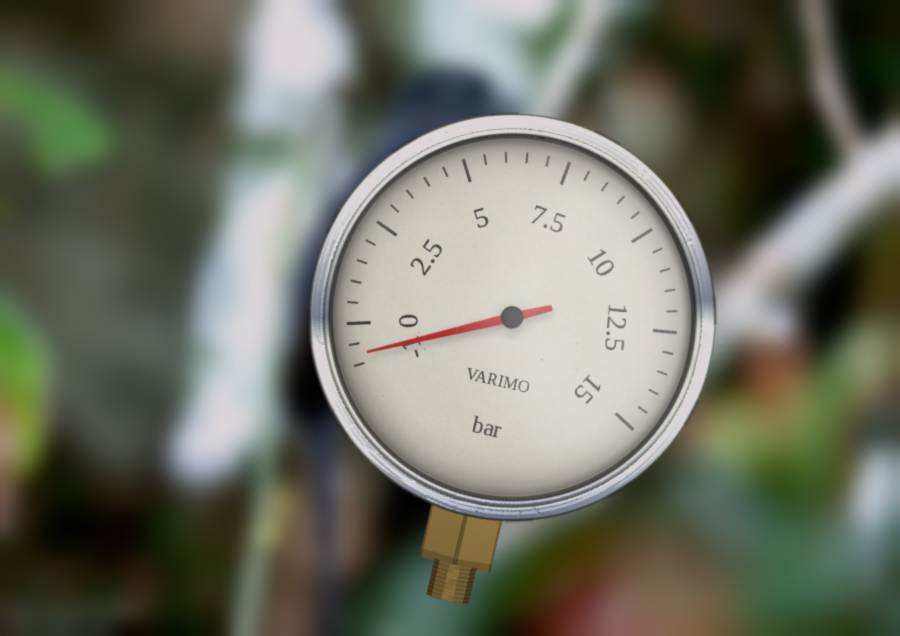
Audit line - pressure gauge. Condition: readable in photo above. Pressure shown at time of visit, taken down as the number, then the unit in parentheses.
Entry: -0.75 (bar)
